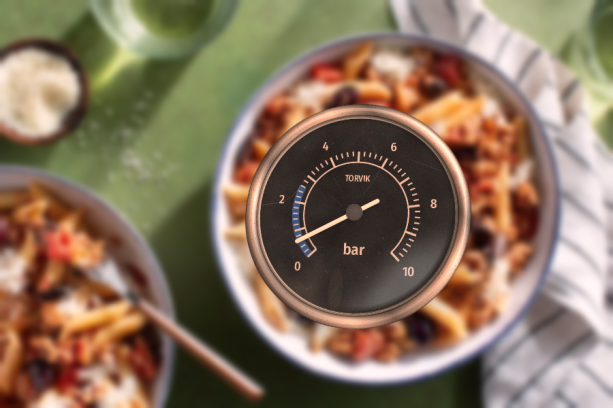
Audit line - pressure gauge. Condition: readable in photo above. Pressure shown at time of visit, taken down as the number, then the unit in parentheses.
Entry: 0.6 (bar)
